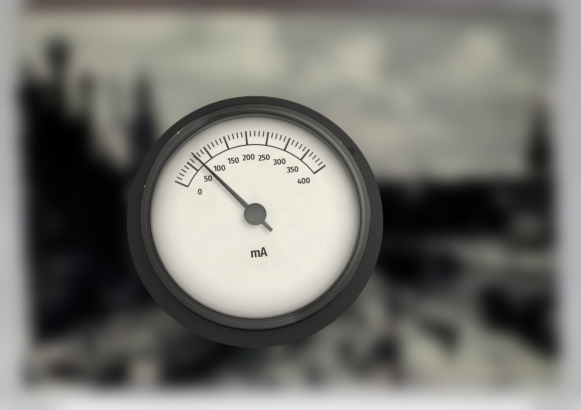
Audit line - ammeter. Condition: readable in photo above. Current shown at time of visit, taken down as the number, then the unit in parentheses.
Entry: 70 (mA)
